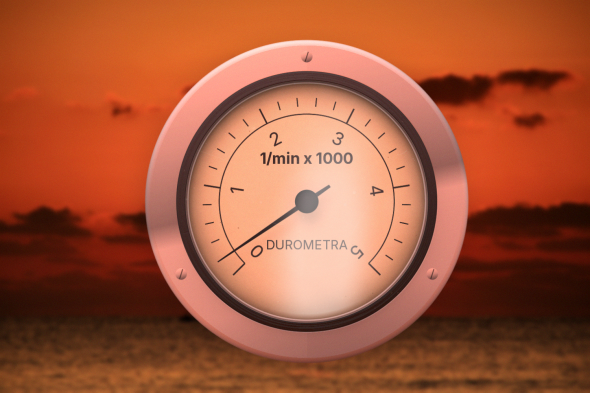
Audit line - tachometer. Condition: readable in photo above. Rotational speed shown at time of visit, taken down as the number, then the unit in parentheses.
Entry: 200 (rpm)
